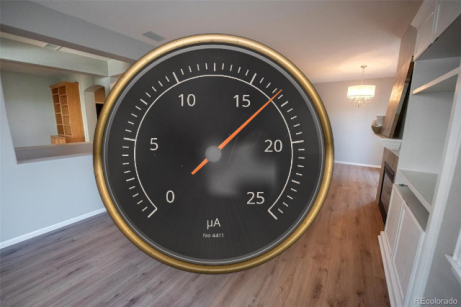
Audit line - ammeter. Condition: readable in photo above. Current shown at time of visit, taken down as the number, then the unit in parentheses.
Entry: 16.75 (µA)
